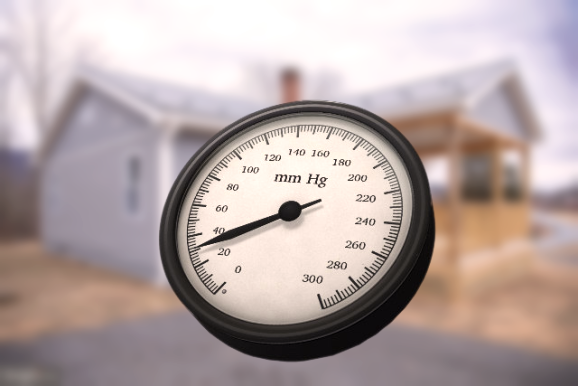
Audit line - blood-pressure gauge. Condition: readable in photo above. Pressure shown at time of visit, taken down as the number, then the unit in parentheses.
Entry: 30 (mmHg)
